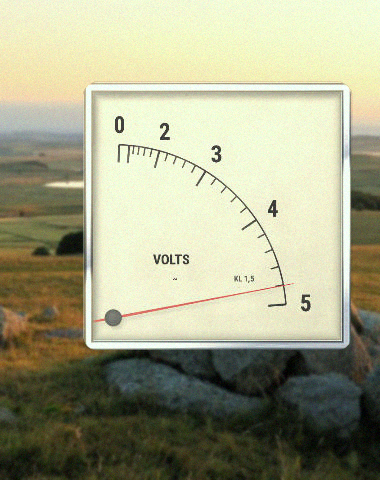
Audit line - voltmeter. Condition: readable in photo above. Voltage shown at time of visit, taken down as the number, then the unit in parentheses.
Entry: 4.8 (V)
